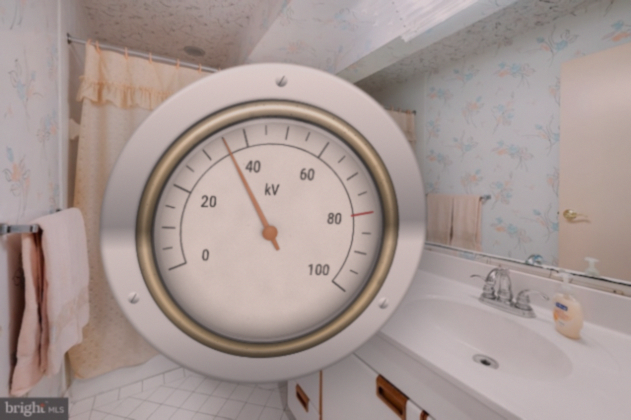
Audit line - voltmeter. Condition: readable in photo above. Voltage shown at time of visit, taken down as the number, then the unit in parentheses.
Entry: 35 (kV)
